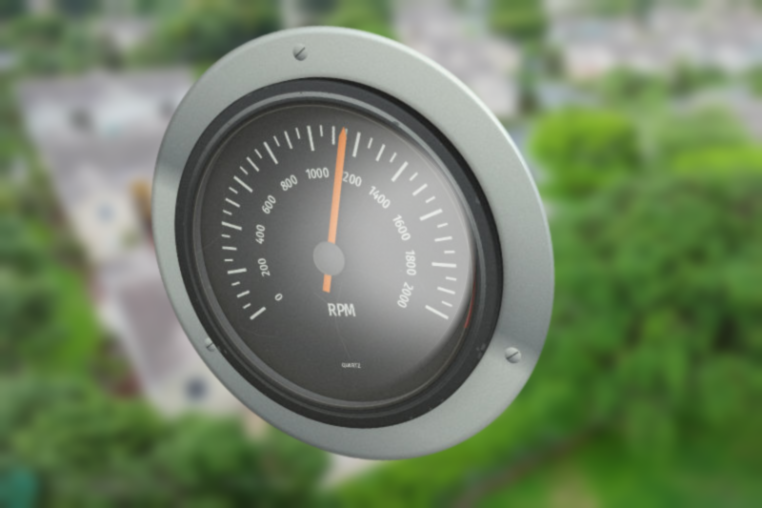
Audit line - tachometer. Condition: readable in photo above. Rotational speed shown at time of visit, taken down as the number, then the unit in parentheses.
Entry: 1150 (rpm)
